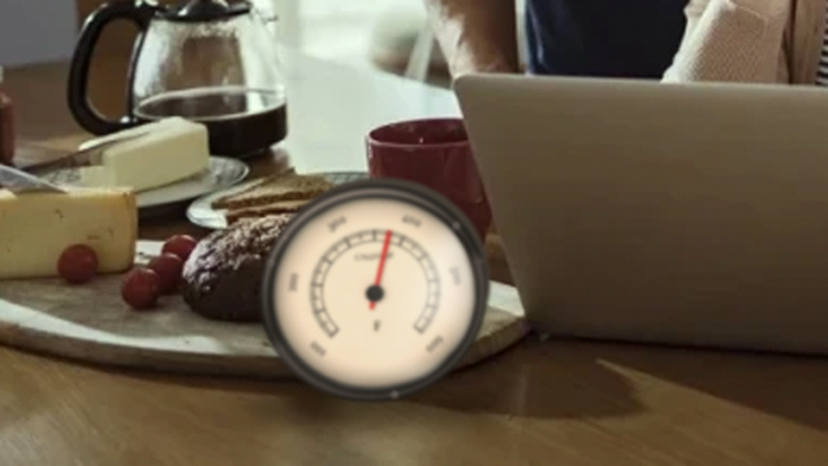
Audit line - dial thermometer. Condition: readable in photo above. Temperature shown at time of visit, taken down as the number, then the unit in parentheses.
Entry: 375 (°F)
